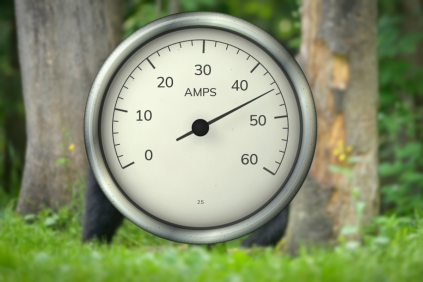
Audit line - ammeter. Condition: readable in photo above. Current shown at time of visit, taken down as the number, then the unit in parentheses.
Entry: 45 (A)
